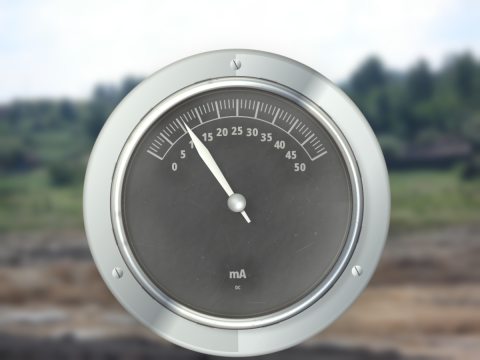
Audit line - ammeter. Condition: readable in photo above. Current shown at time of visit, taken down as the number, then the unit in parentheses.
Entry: 11 (mA)
